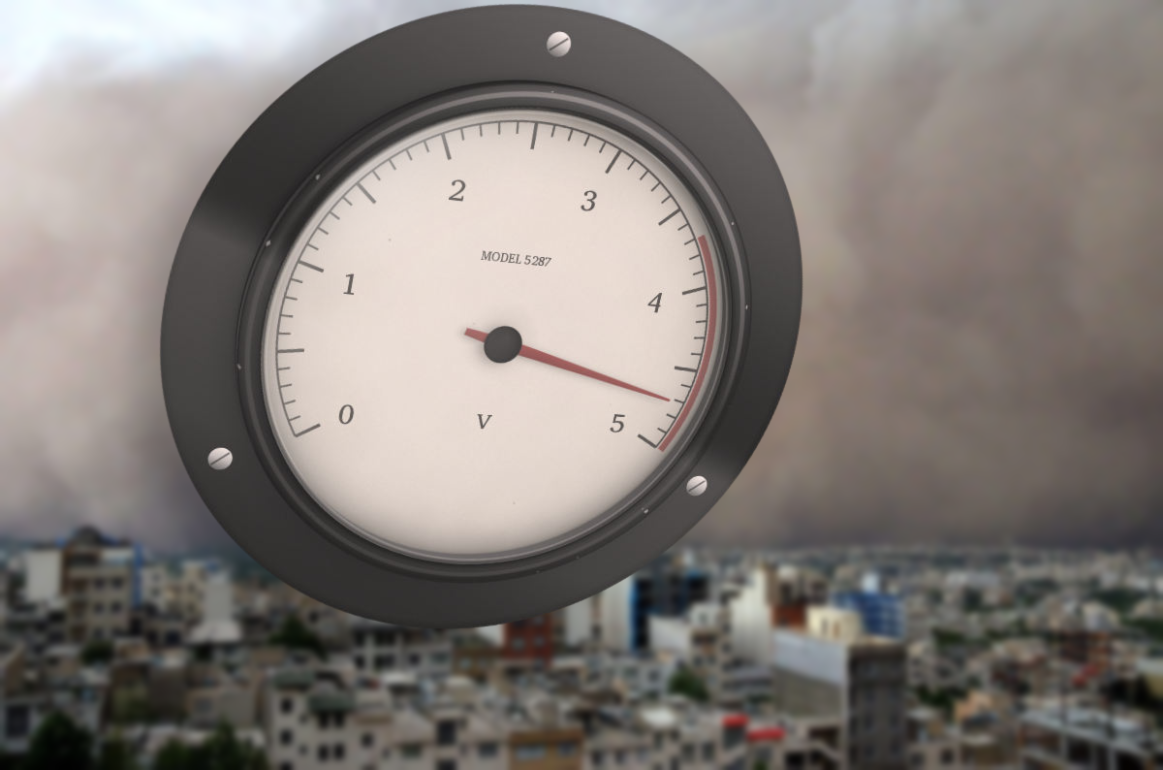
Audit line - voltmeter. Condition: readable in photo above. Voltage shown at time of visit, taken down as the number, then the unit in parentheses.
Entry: 4.7 (V)
